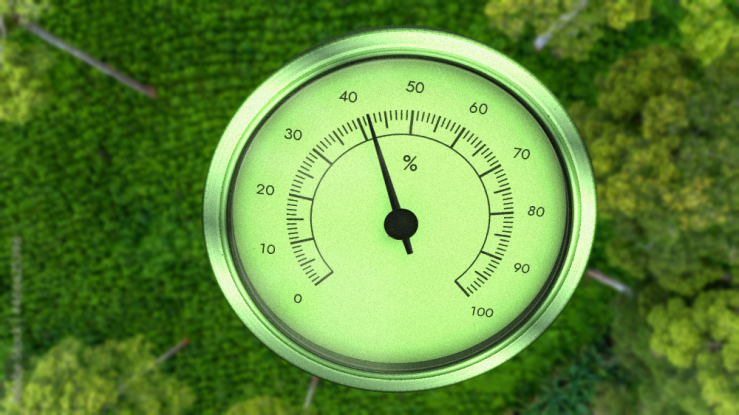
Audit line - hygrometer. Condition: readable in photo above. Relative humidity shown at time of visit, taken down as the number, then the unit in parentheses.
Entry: 42 (%)
